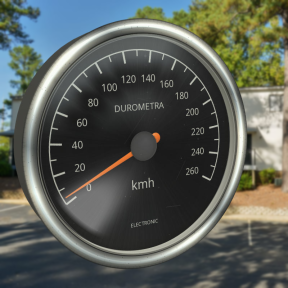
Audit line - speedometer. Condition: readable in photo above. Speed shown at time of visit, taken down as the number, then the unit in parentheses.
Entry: 5 (km/h)
